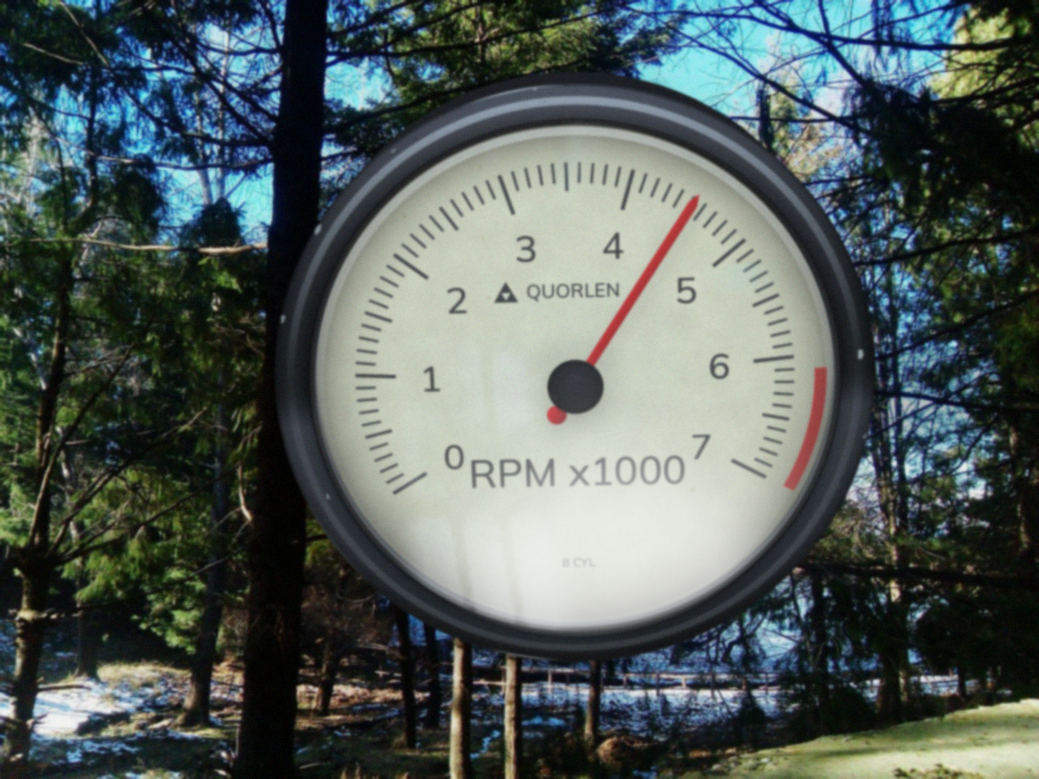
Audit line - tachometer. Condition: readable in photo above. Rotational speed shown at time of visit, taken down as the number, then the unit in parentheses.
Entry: 4500 (rpm)
